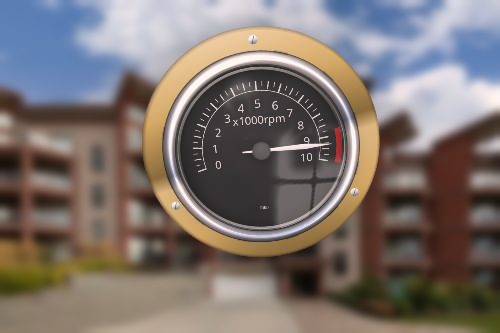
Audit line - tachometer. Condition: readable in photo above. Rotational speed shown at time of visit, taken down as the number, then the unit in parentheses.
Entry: 9250 (rpm)
